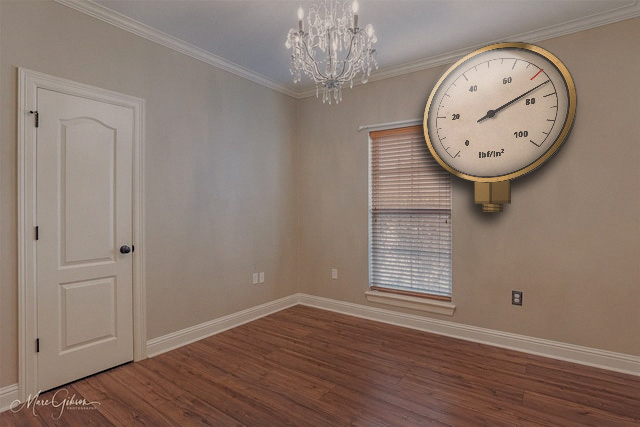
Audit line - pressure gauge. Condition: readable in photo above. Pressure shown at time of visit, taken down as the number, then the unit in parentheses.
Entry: 75 (psi)
